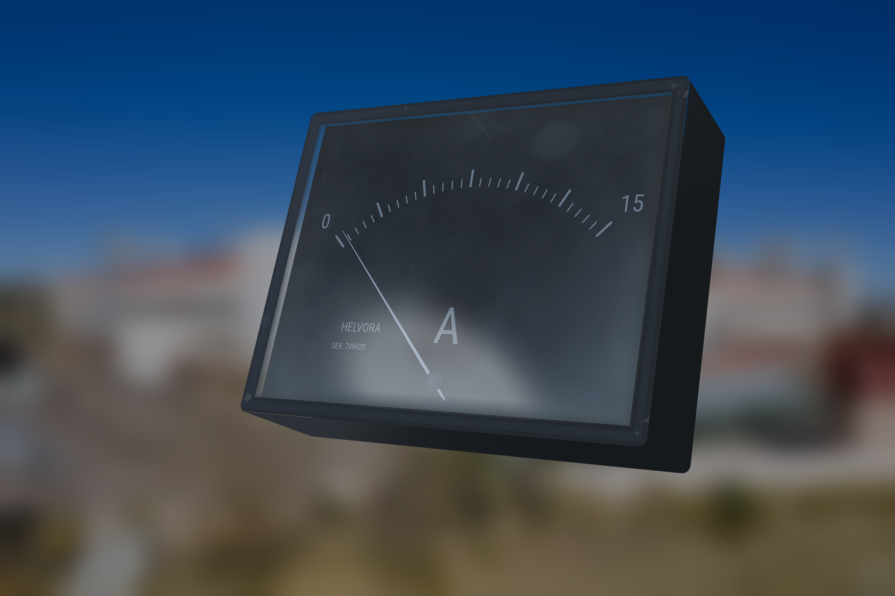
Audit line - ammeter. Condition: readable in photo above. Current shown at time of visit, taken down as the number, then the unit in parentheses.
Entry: 0.5 (A)
